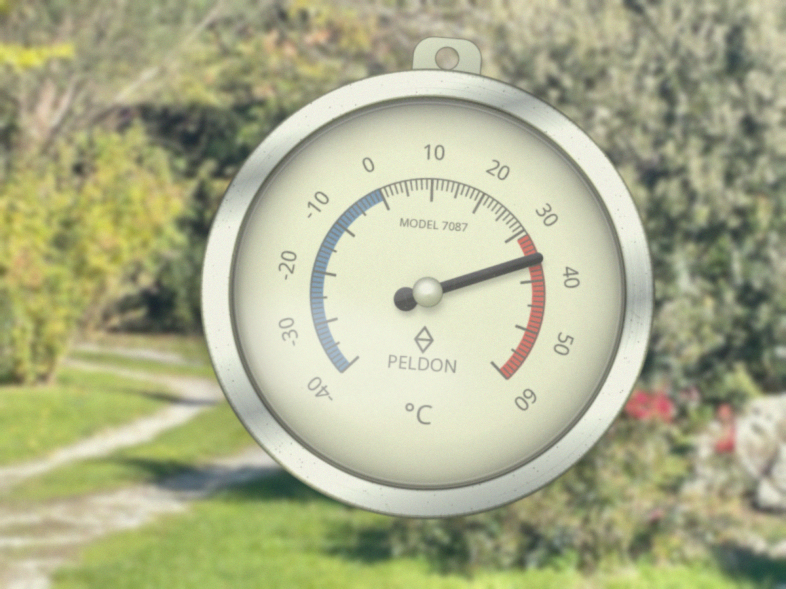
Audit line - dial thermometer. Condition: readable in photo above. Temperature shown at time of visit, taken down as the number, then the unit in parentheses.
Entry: 36 (°C)
